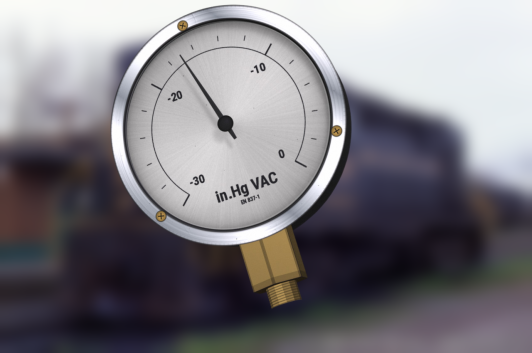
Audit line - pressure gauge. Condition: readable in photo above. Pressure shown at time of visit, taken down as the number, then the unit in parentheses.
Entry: -17 (inHg)
